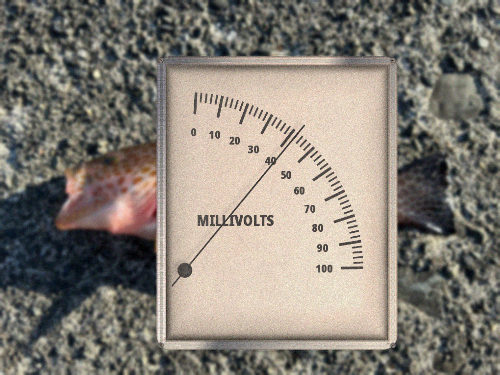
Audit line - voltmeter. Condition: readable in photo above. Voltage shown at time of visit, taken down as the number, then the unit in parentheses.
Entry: 42 (mV)
